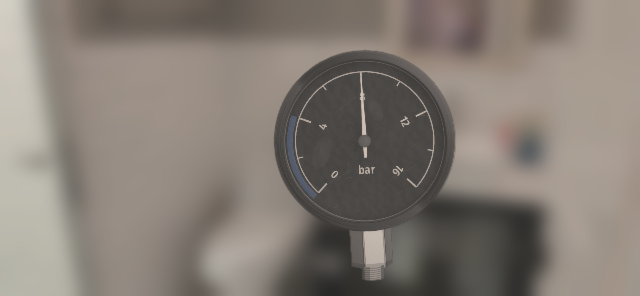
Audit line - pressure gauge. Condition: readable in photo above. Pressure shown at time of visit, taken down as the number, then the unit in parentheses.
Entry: 8 (bar)
